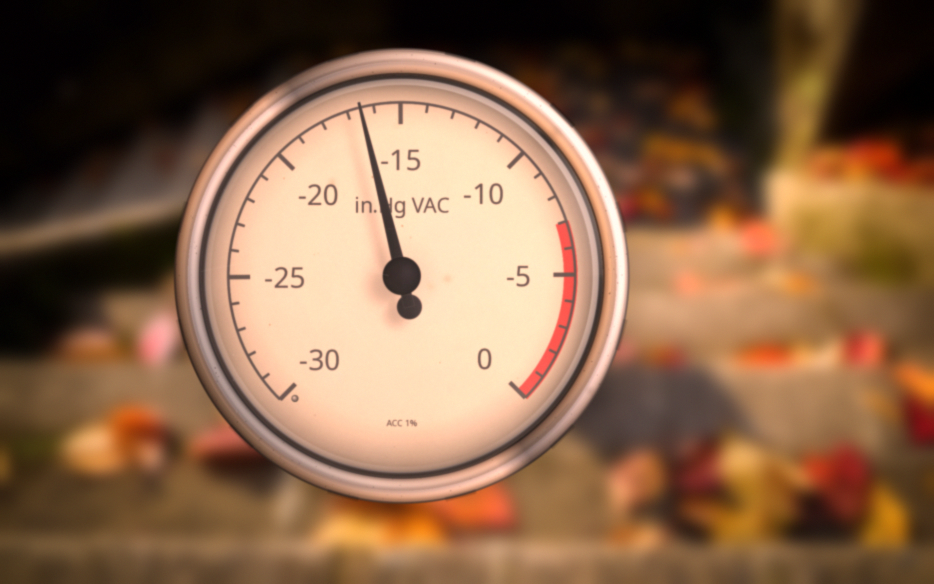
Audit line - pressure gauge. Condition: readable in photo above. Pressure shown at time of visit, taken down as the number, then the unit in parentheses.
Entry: -16.5 (inHg)
